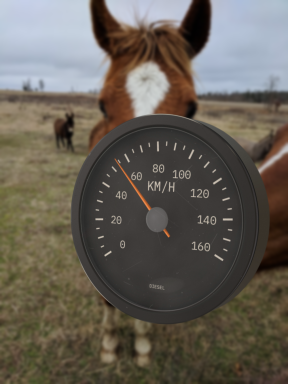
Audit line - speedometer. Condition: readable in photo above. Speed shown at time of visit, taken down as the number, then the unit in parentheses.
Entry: 55 (km/h)
